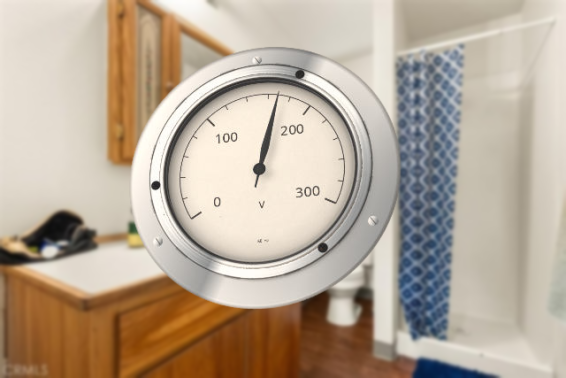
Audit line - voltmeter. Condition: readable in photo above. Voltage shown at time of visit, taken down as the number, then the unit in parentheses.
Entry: 170 (V)
